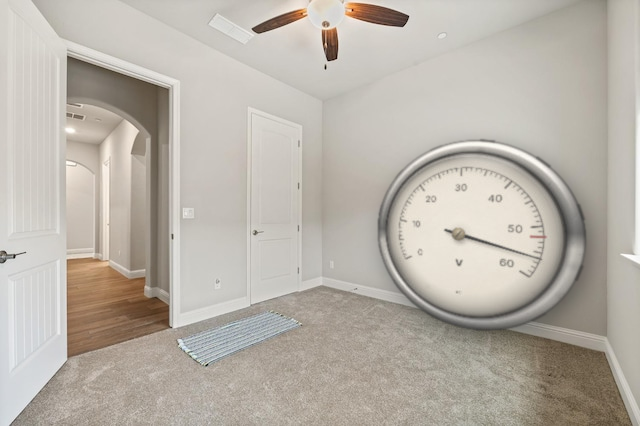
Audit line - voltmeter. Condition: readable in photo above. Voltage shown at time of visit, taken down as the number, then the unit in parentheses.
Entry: 56 (V)
